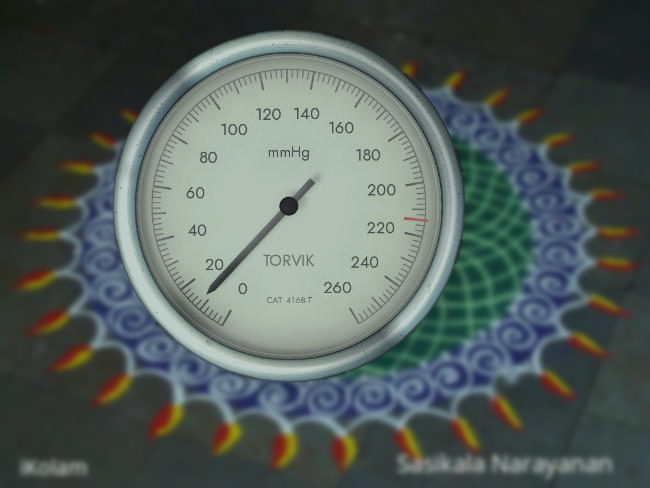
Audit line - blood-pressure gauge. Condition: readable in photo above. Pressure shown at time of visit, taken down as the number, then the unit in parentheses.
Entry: 12 (mmHg)
